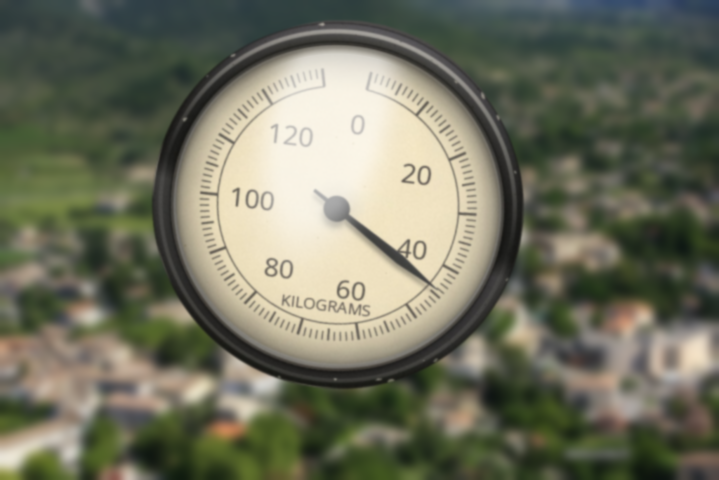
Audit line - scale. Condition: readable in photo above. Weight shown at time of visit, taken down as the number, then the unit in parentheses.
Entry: 44 (kg)
